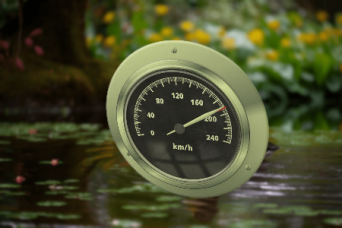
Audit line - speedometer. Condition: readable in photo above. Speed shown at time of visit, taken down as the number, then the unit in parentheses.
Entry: 190 (km/h)
